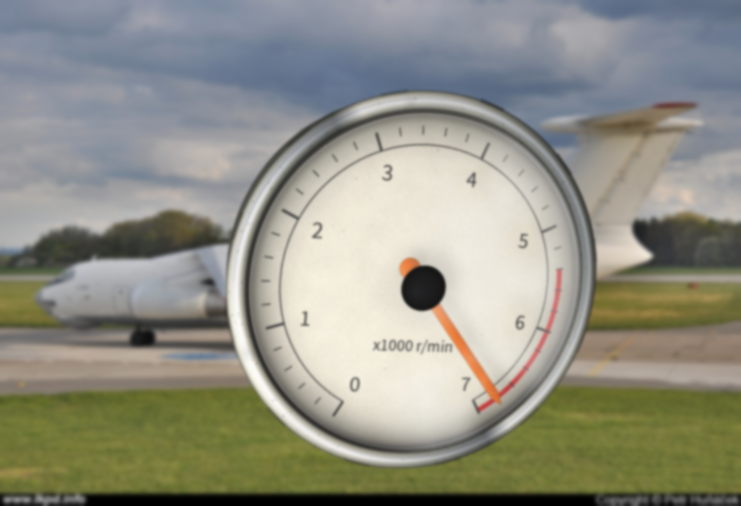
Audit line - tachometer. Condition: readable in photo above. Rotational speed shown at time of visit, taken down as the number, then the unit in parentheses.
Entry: 6800 (rpm)
